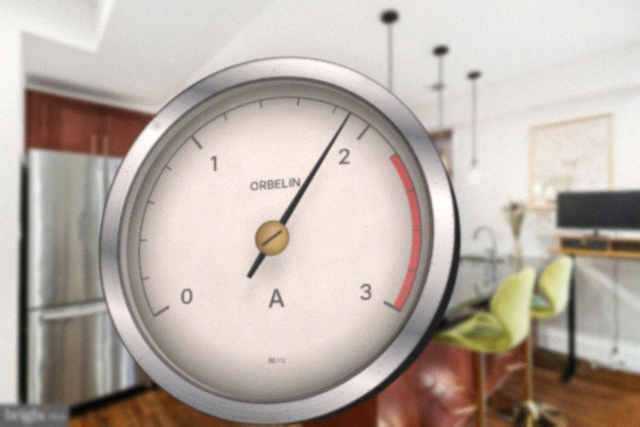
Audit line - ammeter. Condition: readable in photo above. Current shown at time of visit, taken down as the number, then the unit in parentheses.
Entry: 1.9 (A)
